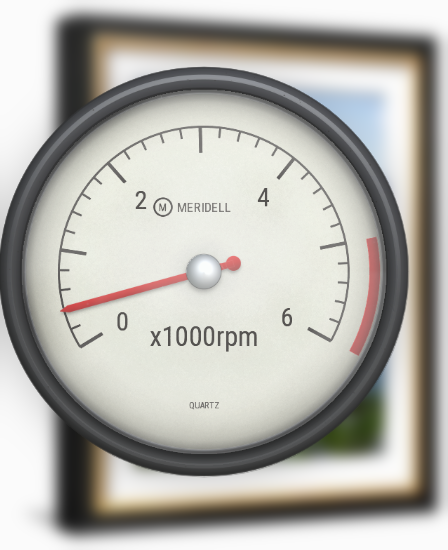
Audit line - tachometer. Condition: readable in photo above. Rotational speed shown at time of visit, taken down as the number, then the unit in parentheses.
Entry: 400 (rpm)
